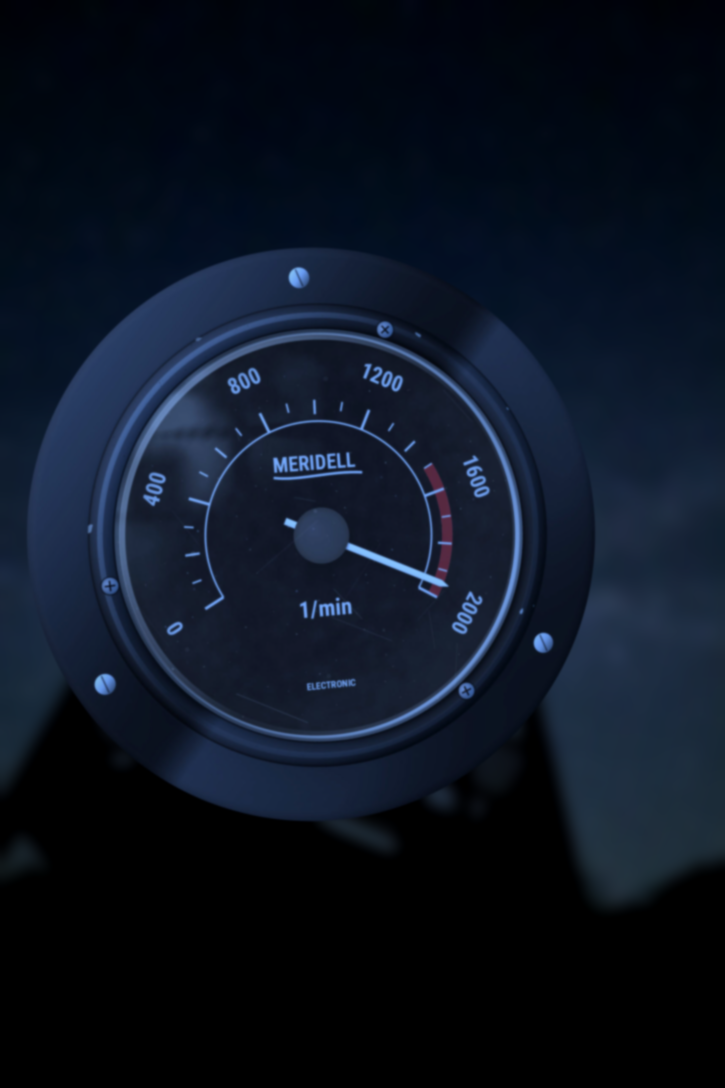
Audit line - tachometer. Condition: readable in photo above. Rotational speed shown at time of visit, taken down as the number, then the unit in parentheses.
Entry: 1950 (rpm)
